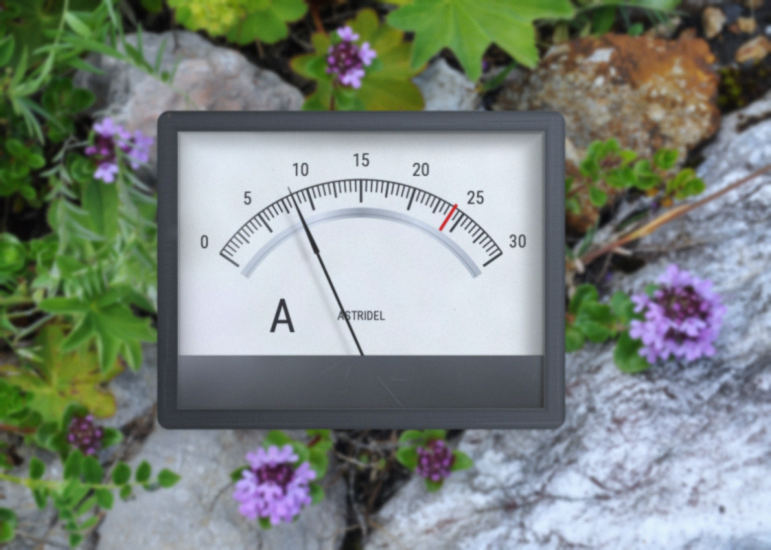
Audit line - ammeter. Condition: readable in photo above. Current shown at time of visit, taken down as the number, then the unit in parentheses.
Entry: 8.5 (A)
